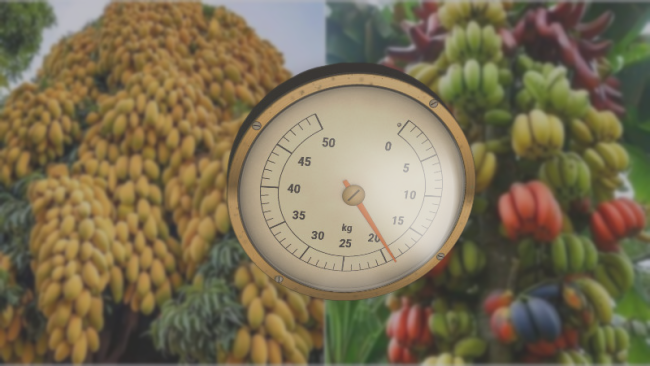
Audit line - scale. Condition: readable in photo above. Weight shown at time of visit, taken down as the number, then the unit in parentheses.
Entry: 19 (kg)
